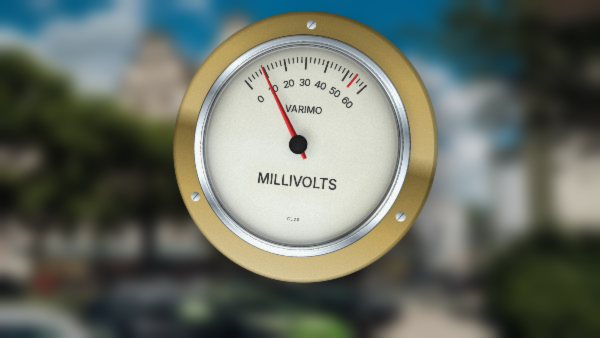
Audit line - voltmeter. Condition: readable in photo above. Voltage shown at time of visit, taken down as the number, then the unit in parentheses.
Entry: 10 (mV)
